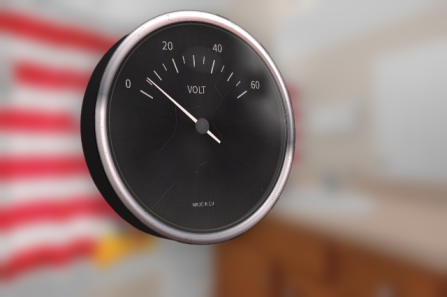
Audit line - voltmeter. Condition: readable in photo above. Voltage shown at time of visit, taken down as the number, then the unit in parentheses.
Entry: 5 (V)
